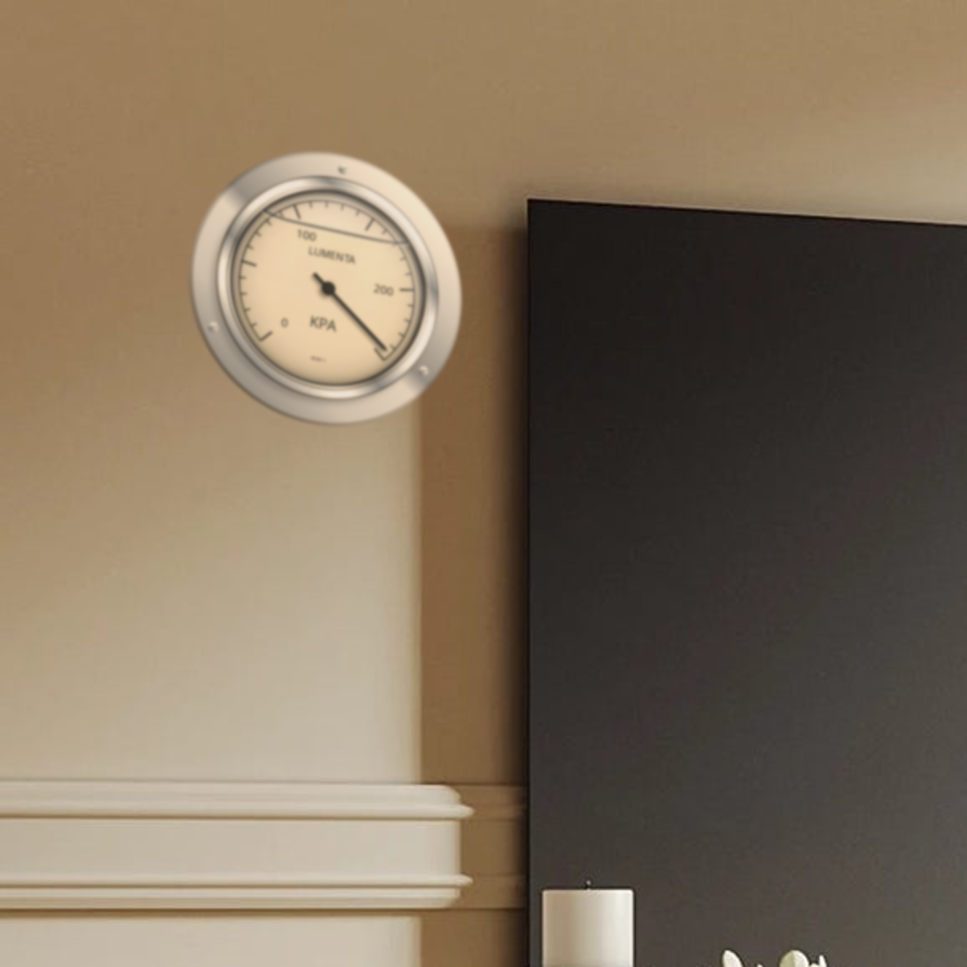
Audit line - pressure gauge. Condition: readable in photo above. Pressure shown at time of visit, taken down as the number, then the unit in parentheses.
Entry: 245 (kPa)
